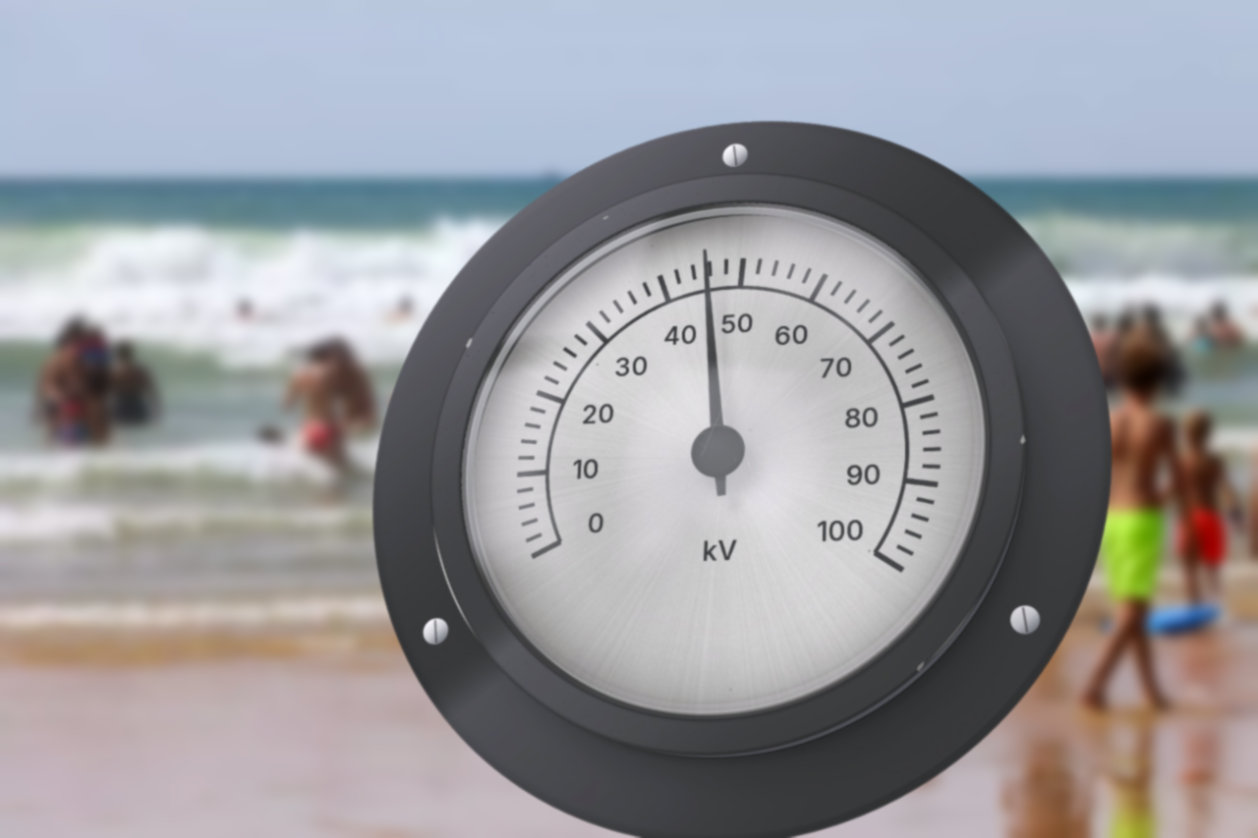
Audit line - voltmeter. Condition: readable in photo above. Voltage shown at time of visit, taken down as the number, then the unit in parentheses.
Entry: 46 (kV)
